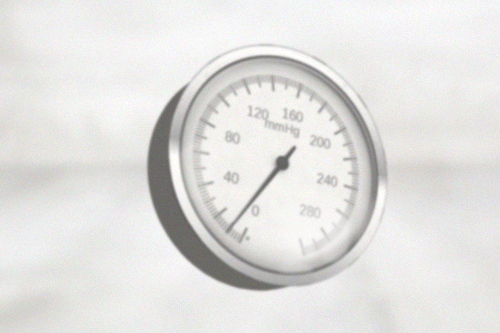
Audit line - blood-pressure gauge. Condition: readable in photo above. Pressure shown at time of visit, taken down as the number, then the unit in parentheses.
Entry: 10 (mmHg)
